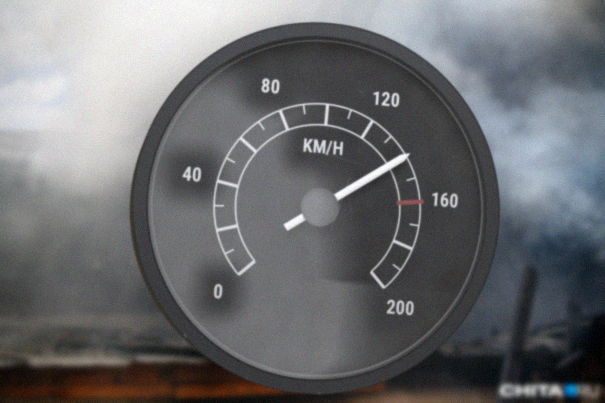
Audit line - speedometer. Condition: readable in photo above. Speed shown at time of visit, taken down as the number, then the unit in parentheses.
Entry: 140 (km/h)
